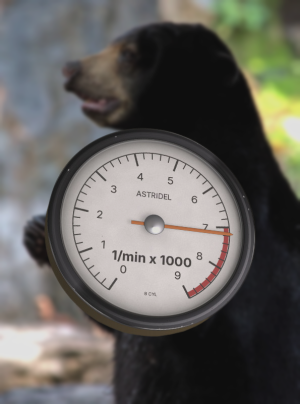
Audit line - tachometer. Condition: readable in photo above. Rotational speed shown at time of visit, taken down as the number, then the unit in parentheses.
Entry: 7200 (rpm)
